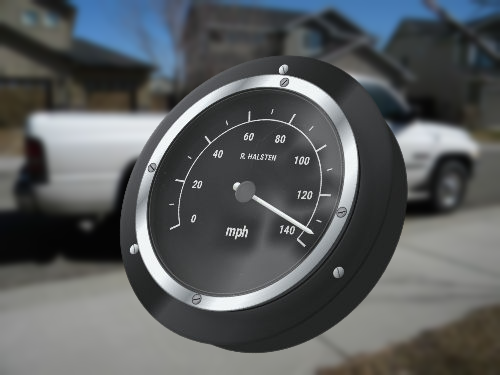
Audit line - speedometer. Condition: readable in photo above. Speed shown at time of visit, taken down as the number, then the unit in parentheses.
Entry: 135 (mph)
